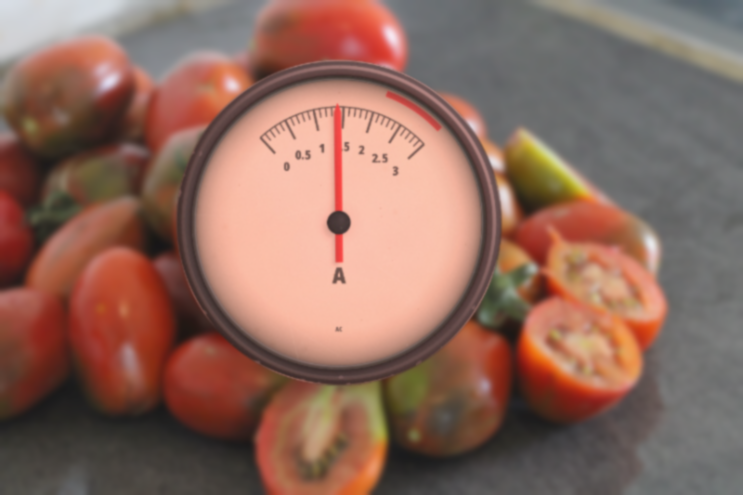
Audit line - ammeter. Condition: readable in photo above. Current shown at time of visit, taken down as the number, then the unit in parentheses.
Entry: 1.4 (A)
